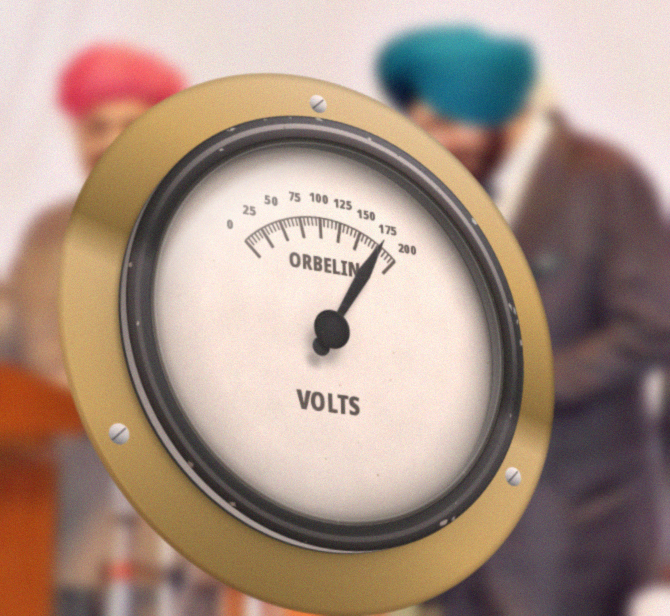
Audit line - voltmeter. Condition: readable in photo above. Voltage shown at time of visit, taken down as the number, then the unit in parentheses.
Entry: 175 (V)
